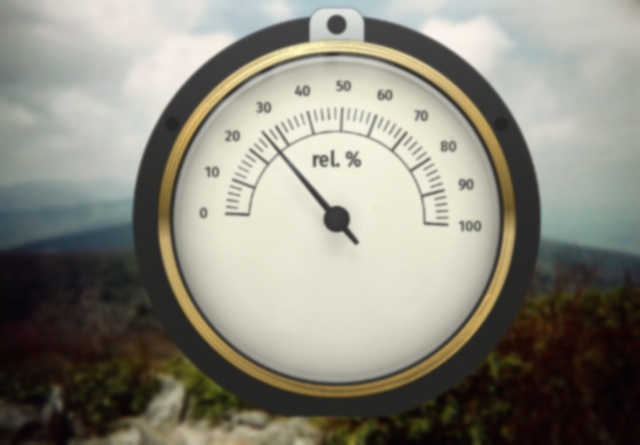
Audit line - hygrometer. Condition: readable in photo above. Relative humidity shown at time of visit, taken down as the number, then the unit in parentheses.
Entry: 26 (%)
